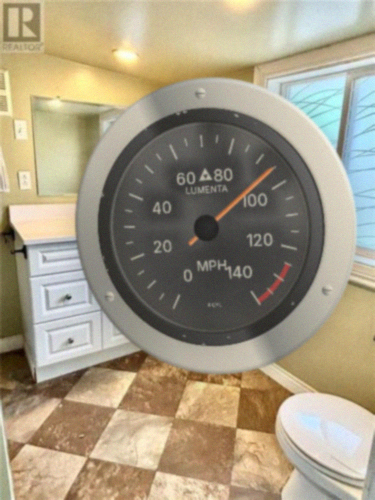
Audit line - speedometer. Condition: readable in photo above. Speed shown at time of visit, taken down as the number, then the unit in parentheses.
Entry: 95 (mph)
